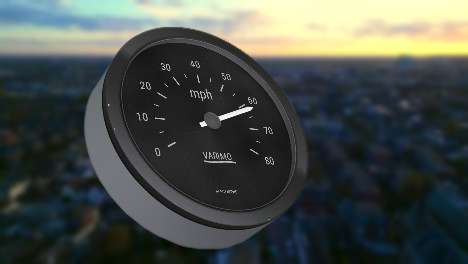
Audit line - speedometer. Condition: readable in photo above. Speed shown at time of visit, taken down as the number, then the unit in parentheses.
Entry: 62.5 (mph)
